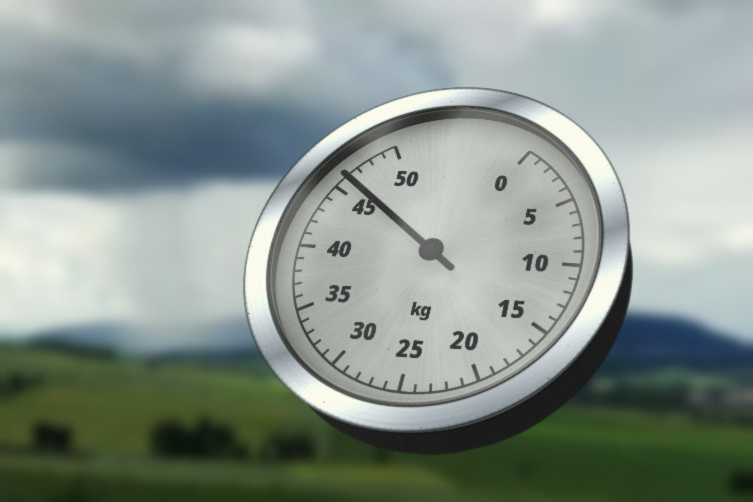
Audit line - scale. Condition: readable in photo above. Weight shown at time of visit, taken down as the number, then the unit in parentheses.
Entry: 46 (kg)
